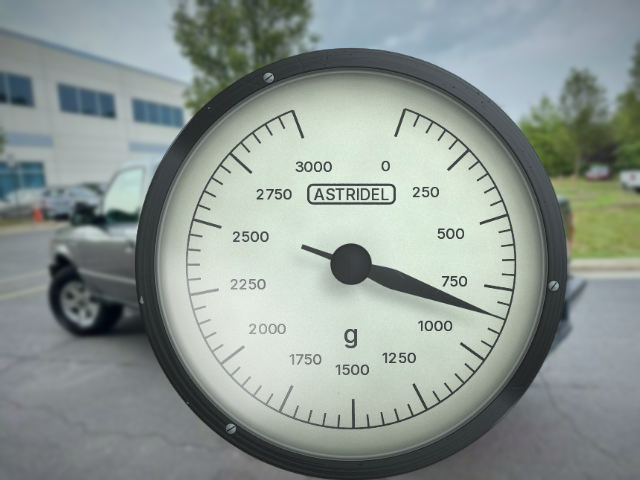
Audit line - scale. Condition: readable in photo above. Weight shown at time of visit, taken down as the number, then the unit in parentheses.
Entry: 850 (g)
